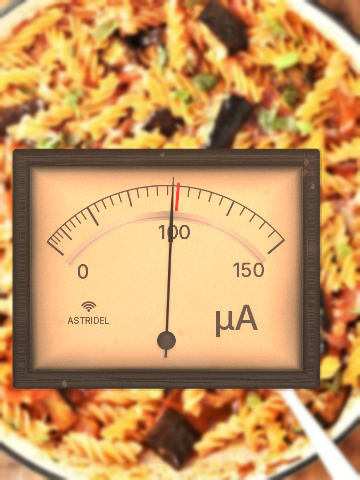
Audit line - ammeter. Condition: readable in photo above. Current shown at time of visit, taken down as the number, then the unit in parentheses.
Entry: 97.5 (µA)
